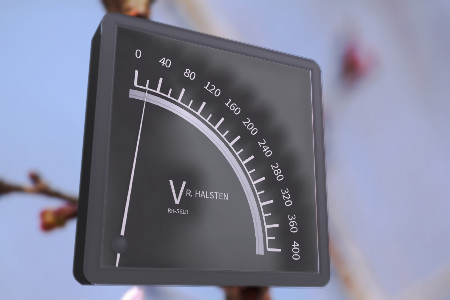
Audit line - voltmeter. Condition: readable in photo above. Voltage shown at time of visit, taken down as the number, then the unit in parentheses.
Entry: 20 (V)
